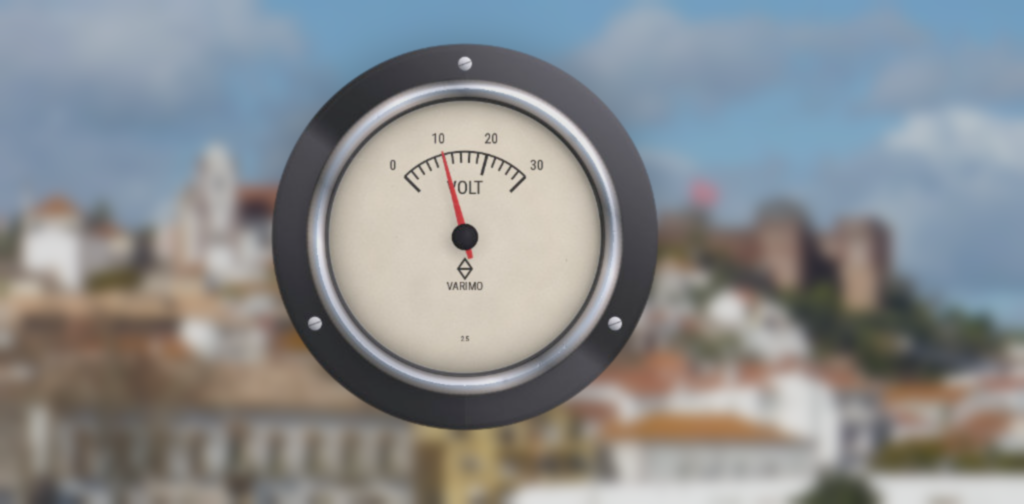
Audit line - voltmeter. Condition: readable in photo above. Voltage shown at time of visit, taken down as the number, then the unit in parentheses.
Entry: 10 (V)
